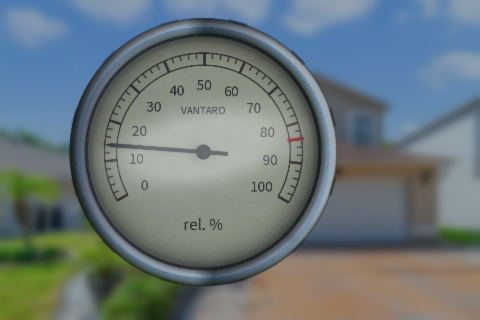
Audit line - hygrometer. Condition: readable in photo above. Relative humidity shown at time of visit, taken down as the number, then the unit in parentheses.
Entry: 14 (%)
